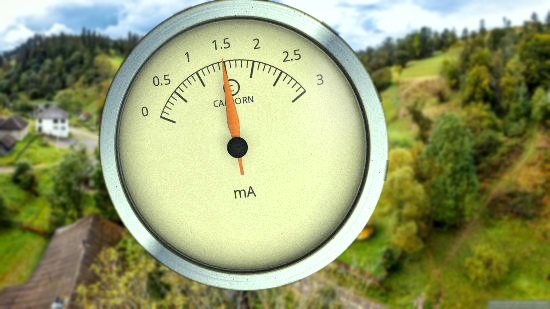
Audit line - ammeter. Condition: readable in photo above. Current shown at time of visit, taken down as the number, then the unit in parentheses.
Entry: 1.5 (mA)
